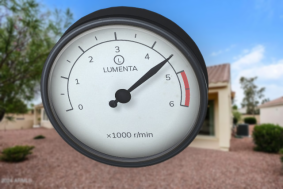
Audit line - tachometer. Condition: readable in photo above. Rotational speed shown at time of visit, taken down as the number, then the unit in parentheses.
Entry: 4500 (rpm)
